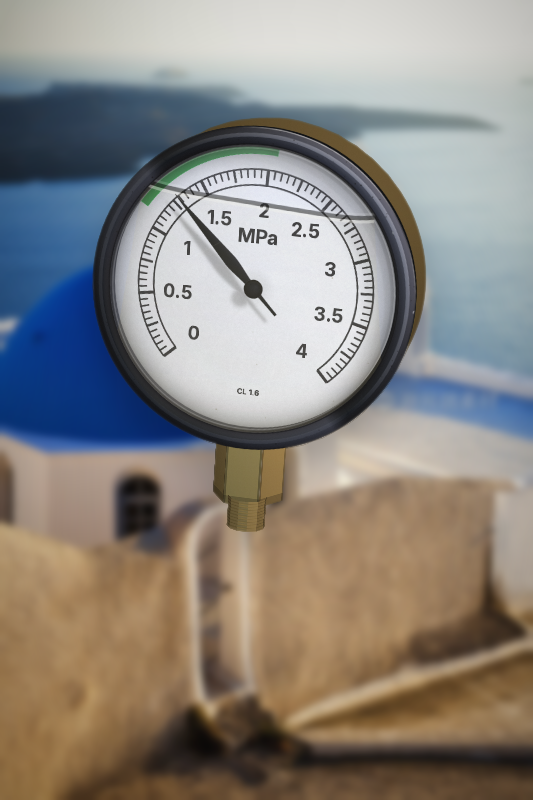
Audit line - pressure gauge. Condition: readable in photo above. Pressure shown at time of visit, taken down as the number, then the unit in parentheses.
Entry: 1.3 (MPa)
